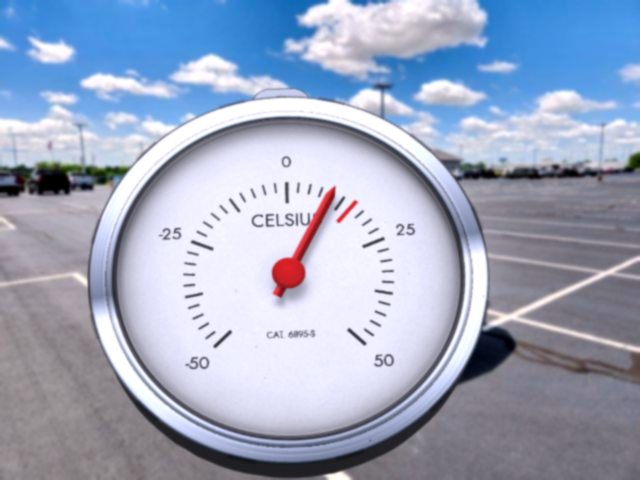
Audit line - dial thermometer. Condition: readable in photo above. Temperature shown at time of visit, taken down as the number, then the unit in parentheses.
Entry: 10 (°C)
